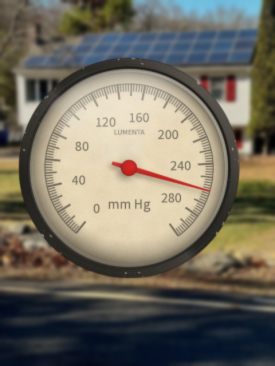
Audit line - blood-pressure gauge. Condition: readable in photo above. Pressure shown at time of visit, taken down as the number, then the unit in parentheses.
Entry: 260 (mmHg)
